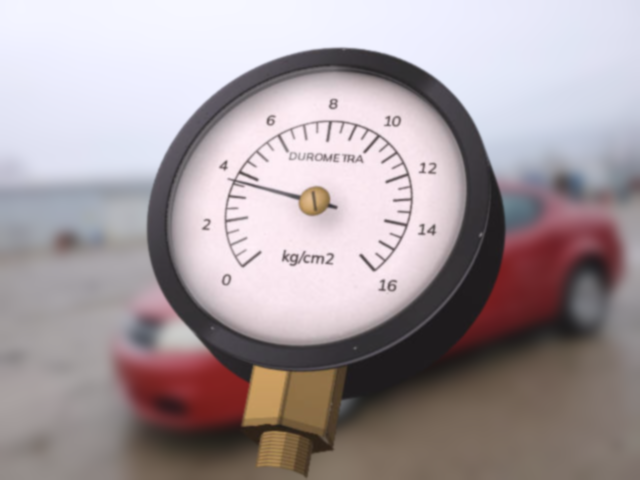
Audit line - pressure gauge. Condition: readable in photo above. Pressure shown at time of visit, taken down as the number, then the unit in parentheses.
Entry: 3.5 (kg/cm²)
